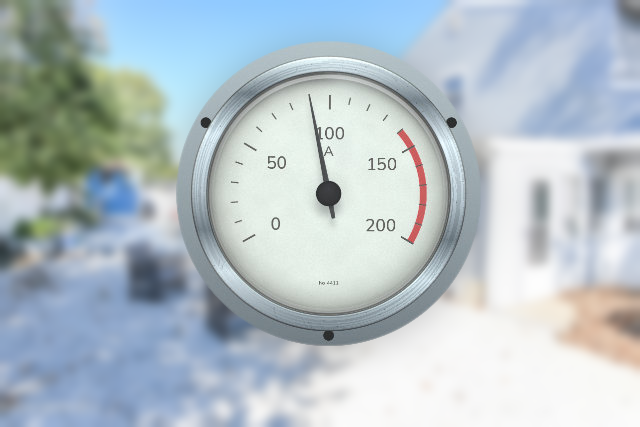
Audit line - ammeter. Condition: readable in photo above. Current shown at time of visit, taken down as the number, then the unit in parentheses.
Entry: 90 (A)
